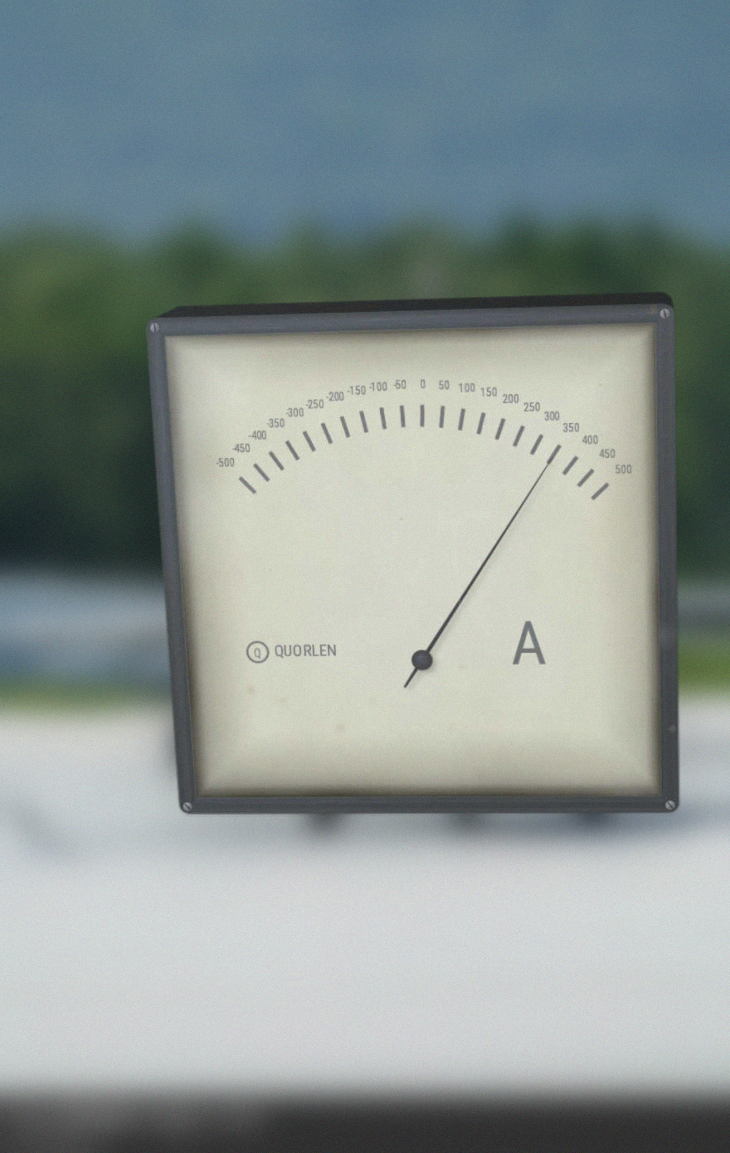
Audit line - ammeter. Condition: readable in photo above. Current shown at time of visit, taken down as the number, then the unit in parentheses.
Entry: 350 (A)
